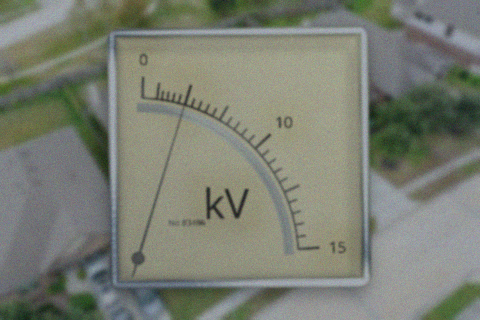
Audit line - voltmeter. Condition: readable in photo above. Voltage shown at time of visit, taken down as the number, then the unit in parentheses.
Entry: 5 (kV)
